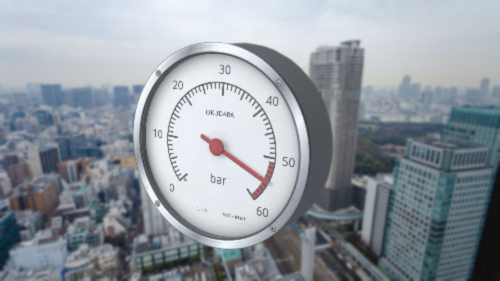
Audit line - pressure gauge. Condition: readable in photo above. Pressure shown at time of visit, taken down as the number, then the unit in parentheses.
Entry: 55 (bar)
